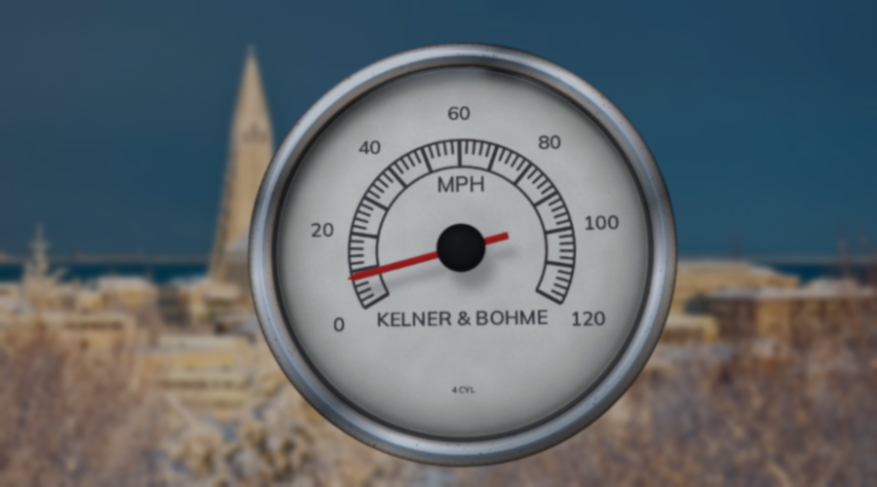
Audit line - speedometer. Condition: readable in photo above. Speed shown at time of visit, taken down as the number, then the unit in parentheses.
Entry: 8 (mph)
